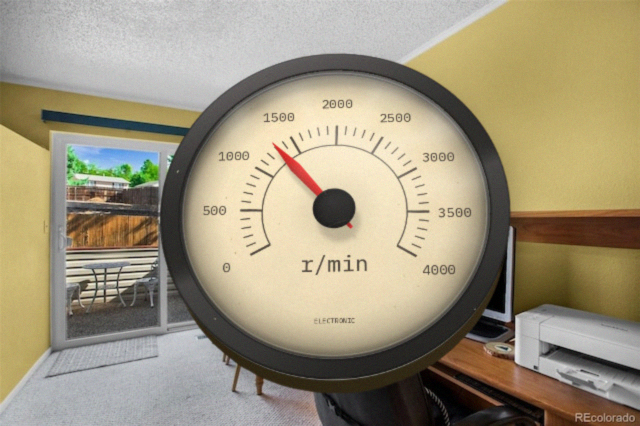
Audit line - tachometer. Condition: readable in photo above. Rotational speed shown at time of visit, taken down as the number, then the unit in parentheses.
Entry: 1300 (rpm)
